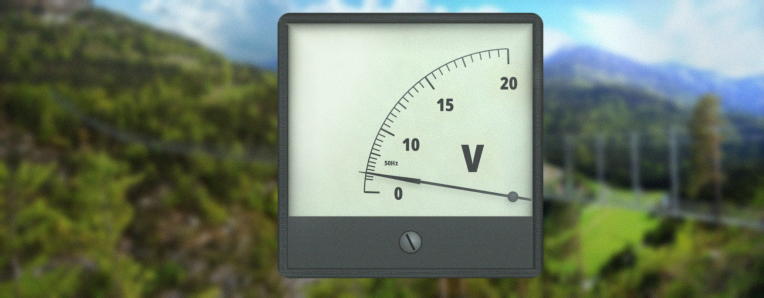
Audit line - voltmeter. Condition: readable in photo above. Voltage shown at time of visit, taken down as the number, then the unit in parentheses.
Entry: 5 (V)
